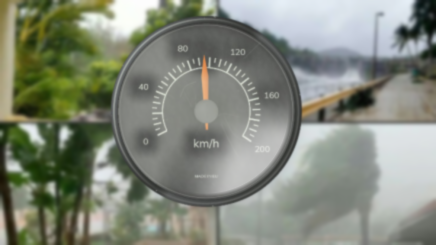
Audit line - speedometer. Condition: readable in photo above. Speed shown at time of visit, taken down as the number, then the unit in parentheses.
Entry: 95 (km/h)
